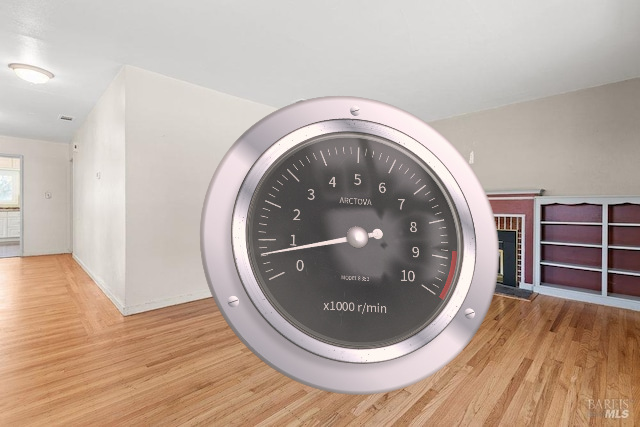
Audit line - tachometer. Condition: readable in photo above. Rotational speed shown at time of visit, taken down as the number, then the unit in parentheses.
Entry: 600 (rpm)
